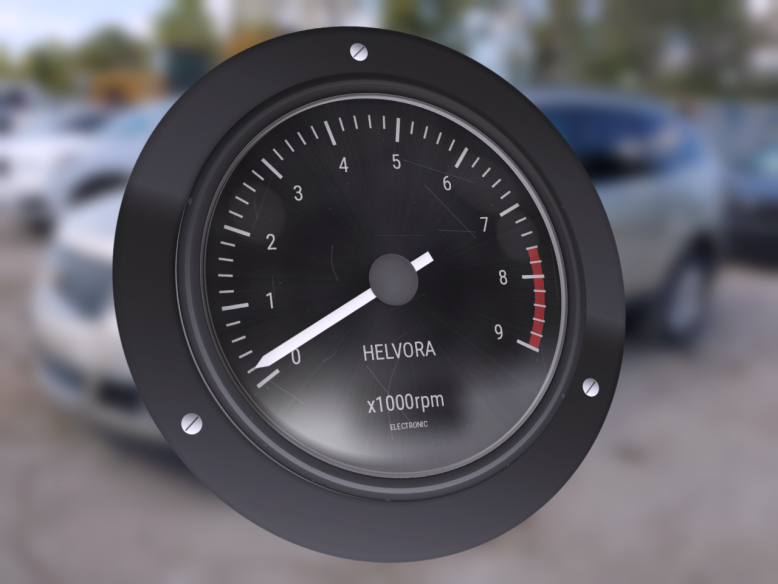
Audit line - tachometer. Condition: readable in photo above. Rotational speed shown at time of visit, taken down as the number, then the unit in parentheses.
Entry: 200 (rpm)
